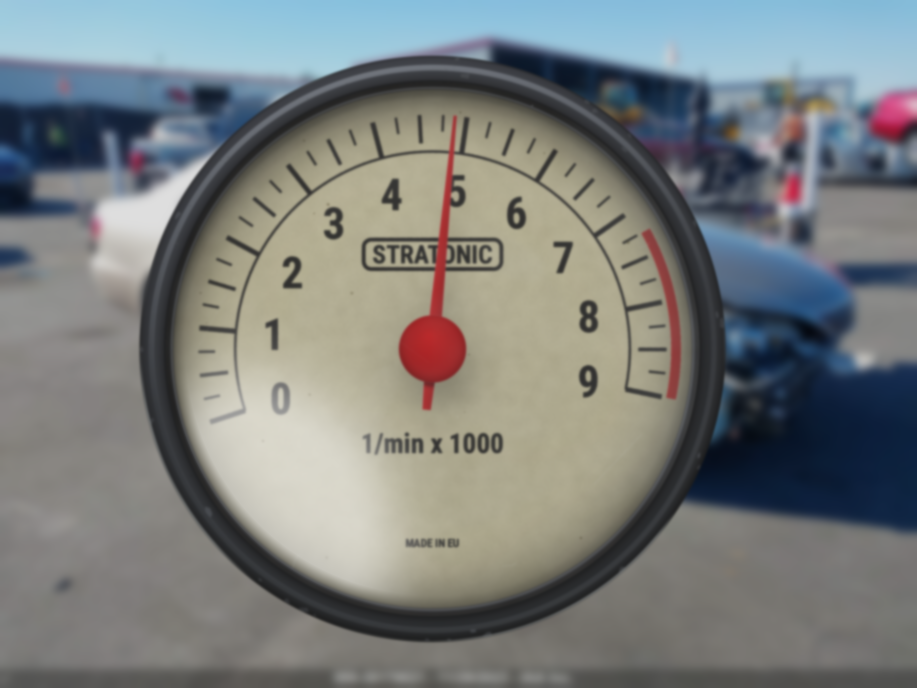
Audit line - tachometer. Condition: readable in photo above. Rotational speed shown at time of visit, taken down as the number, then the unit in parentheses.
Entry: 4875 (rpm)
